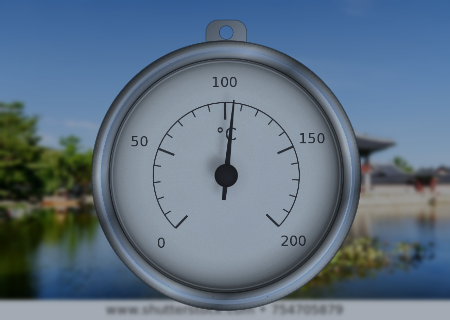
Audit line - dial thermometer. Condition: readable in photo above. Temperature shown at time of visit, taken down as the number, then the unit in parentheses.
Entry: 105 (°C)
